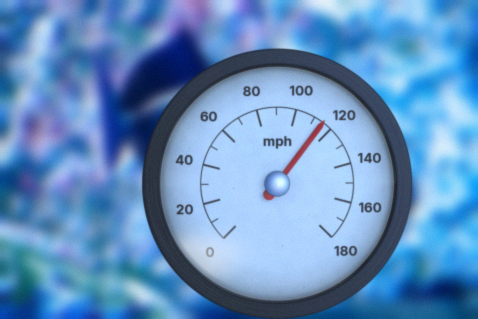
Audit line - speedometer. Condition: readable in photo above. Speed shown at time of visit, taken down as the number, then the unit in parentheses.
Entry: 115 (mph)
